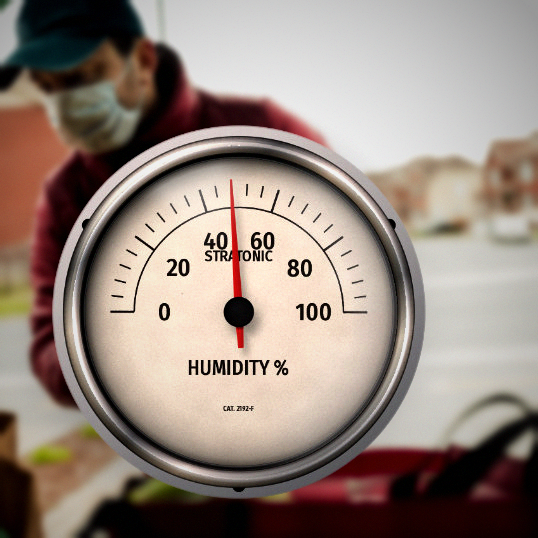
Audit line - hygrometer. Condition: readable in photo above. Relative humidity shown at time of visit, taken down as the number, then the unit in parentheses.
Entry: 48 (%)
